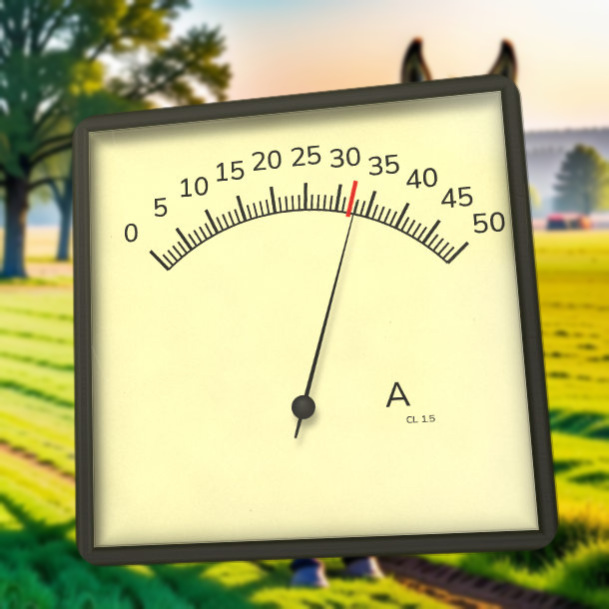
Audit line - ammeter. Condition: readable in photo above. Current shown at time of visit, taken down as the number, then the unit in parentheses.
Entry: 33 (A)
